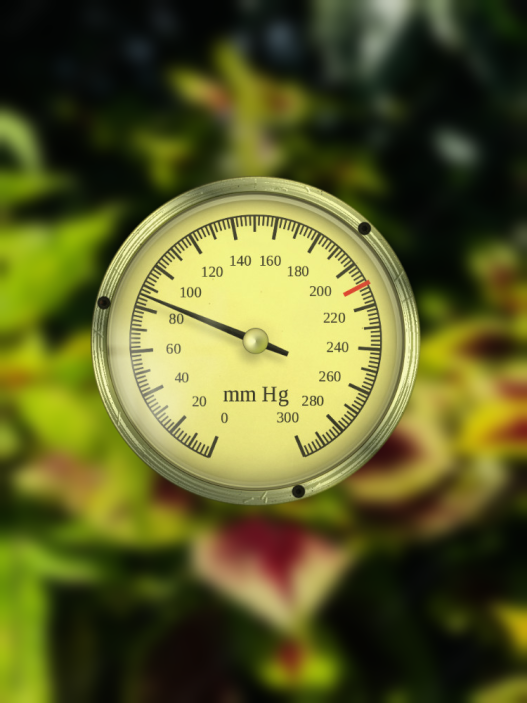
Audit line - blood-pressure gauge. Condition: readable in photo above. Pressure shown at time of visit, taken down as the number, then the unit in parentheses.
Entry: 86 (mmHg)
